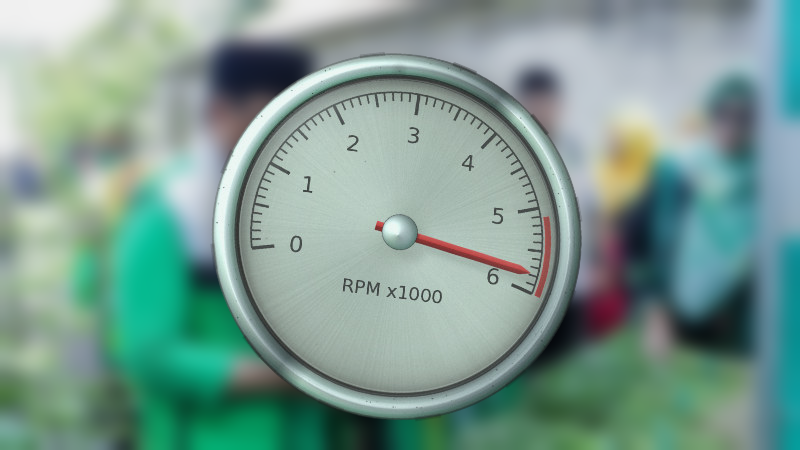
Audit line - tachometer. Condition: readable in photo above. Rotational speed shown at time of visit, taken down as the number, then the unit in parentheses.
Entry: 5800 (rpm)
